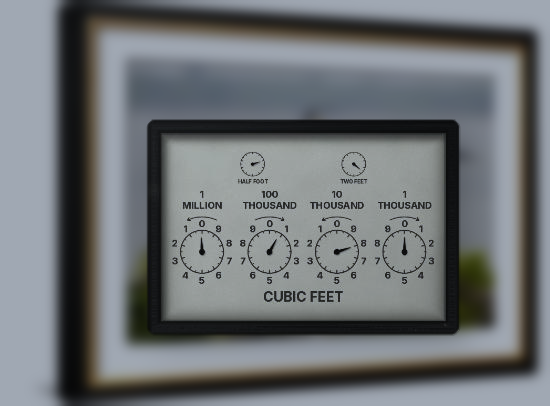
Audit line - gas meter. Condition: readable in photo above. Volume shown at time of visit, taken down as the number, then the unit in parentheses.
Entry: 8000 (ft³)
